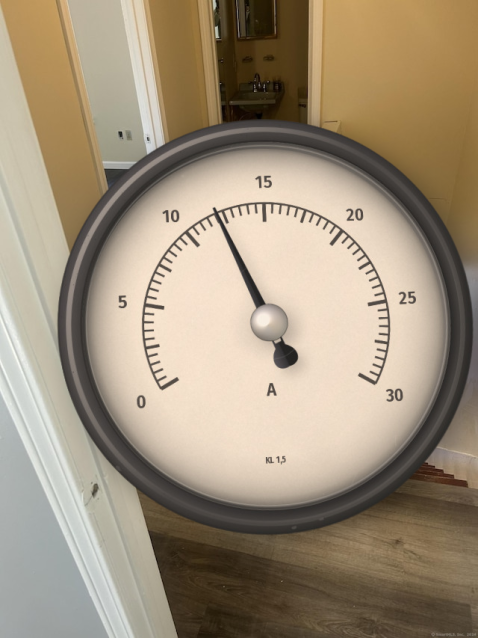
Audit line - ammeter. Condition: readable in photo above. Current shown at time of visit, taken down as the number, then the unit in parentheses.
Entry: 12 (A)
